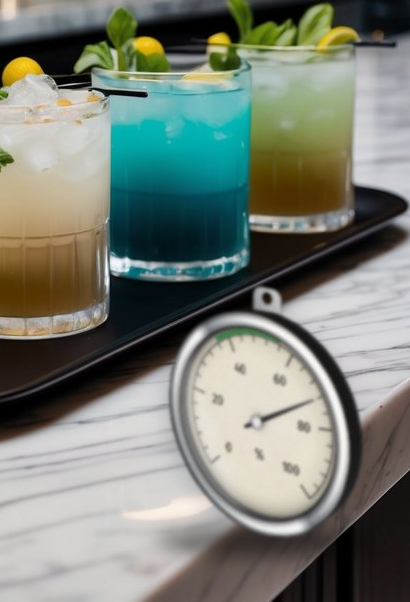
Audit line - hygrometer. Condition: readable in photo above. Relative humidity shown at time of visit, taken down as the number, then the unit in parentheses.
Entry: 72 (%)
